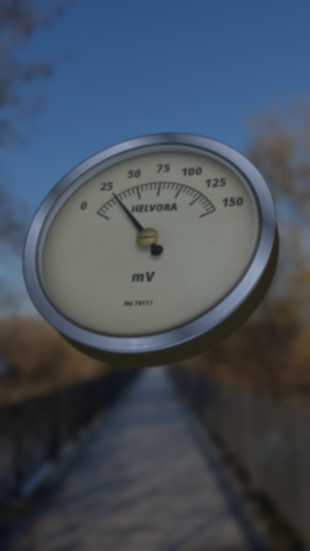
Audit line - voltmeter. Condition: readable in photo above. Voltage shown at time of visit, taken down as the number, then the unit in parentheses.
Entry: 25 (mV)
